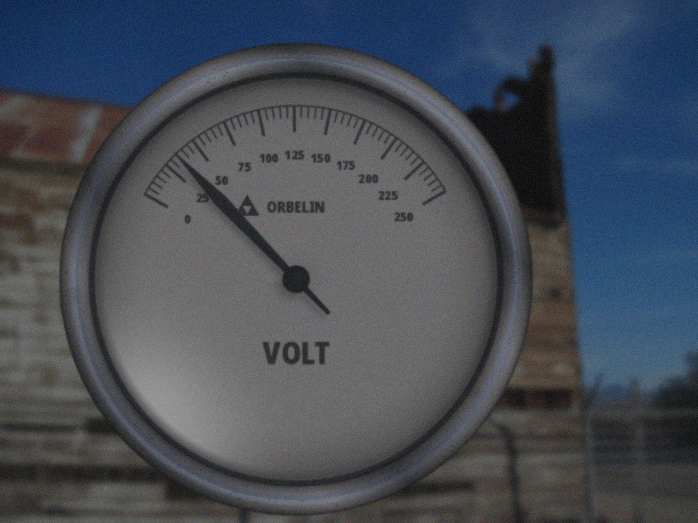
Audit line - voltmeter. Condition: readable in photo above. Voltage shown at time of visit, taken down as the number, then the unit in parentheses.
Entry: 35 (V)
